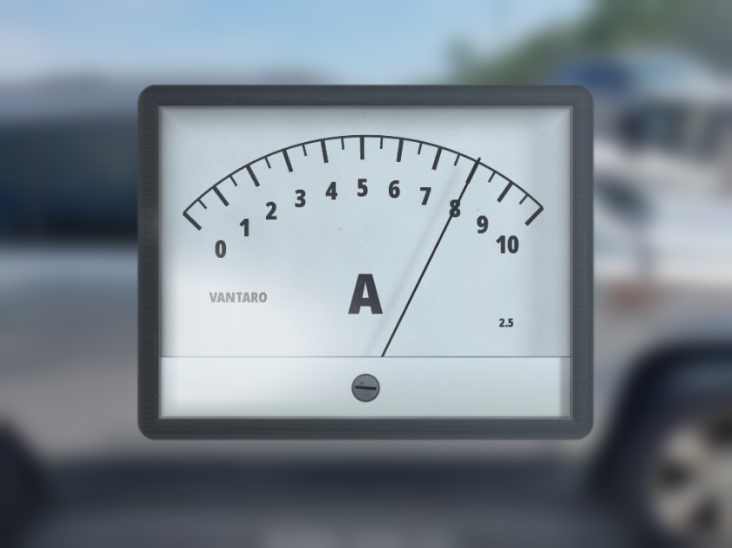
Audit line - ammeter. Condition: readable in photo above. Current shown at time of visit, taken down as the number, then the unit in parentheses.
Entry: 8 (A)
